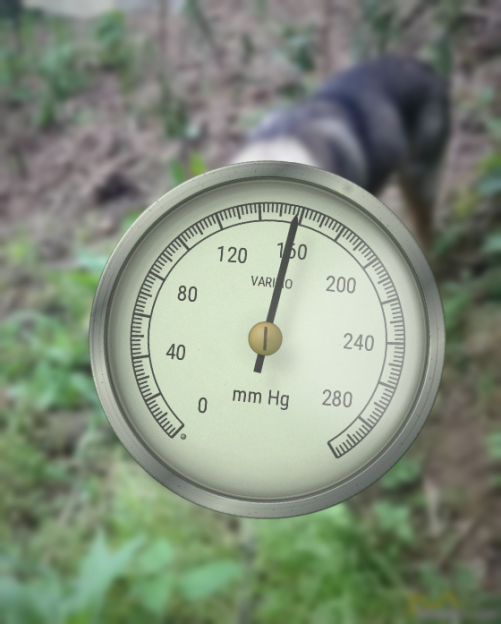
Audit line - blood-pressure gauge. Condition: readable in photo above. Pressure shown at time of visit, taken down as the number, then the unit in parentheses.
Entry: 158 (mmHg)
